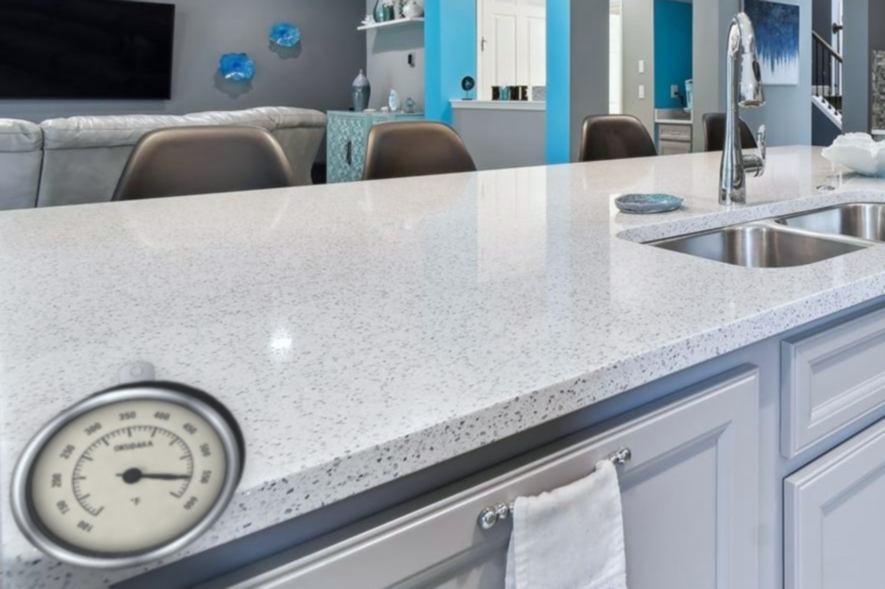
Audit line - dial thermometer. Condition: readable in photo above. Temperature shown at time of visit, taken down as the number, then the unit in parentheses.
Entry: 550 (°F)
